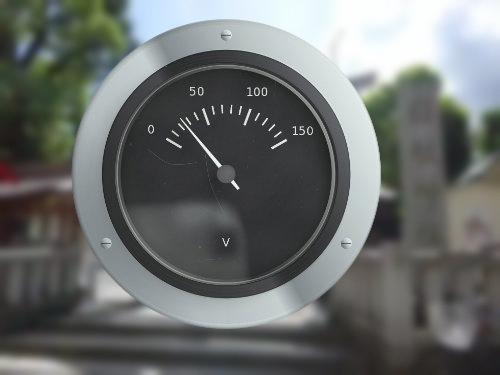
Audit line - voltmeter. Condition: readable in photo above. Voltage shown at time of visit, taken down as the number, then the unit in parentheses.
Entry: 25 (V)
